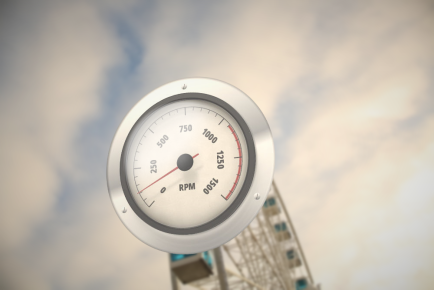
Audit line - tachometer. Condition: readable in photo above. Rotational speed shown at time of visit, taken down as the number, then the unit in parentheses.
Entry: 100 (rpm)
